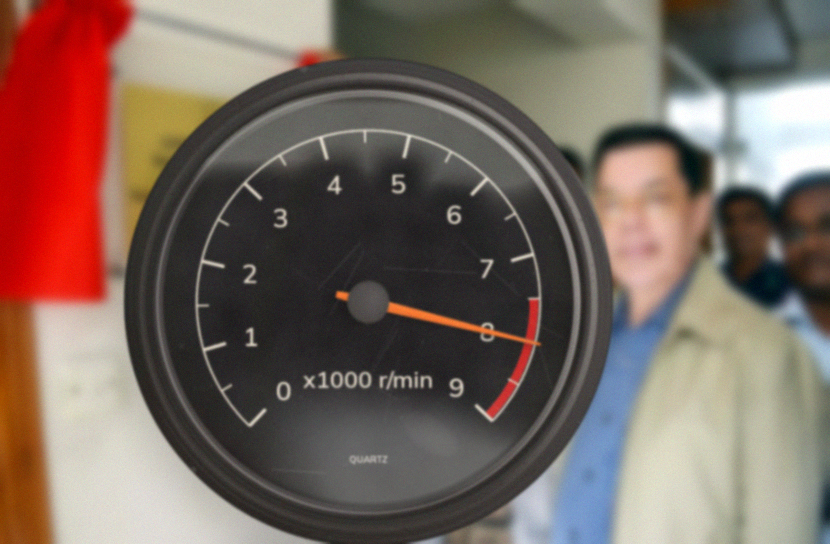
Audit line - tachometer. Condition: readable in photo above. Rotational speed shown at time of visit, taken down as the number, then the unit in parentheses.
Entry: 8000 (rpm)
